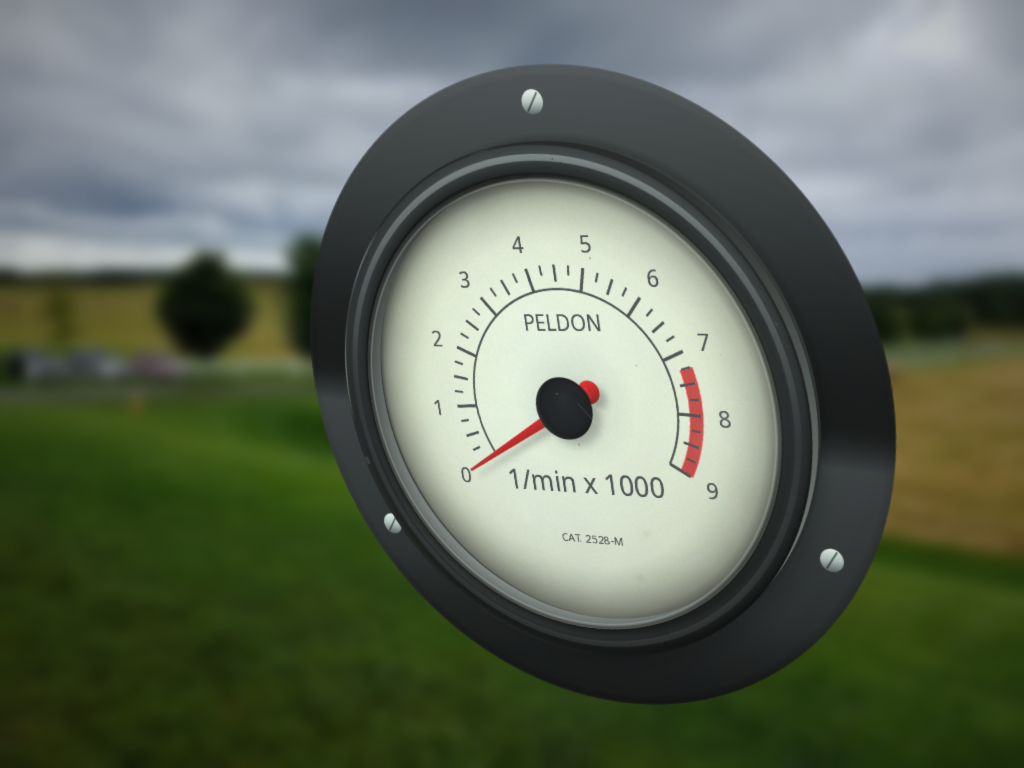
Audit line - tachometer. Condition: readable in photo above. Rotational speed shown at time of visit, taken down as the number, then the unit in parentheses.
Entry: 0 (rpm)
